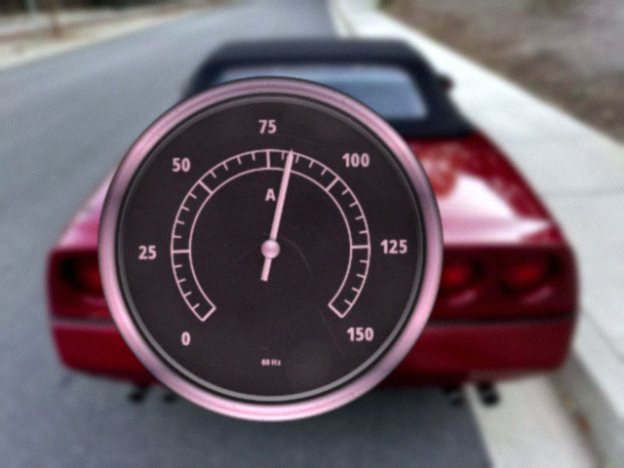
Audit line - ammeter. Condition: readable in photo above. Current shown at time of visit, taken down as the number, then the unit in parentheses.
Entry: 82.5 (A)
